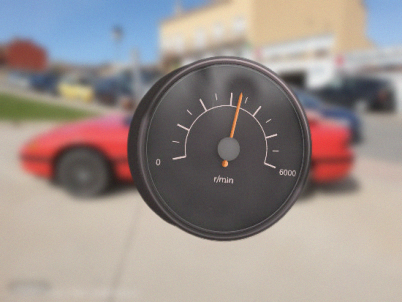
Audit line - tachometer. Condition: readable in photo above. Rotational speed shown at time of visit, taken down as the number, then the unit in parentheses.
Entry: 3250 (rpm)
